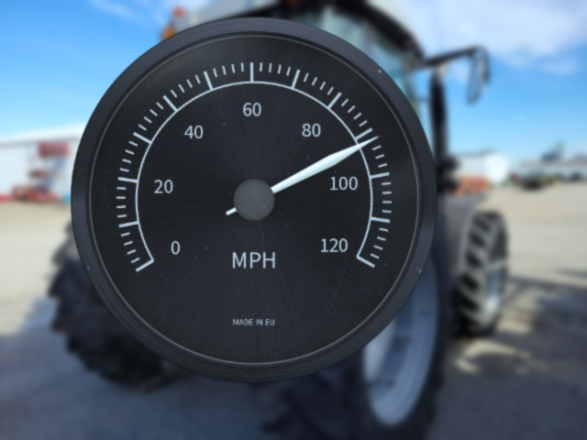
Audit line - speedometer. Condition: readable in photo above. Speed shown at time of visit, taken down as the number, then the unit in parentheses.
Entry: 92 (mph)
